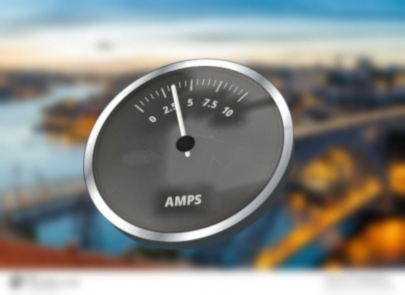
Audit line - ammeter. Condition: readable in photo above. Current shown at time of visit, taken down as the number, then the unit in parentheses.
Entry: 3.5 (A)
